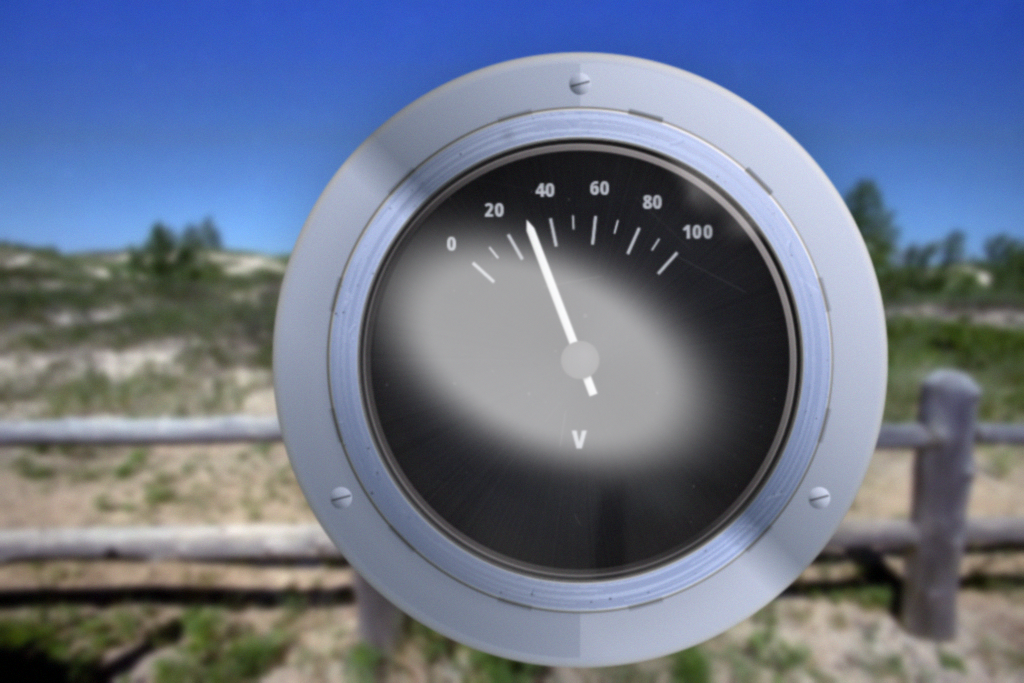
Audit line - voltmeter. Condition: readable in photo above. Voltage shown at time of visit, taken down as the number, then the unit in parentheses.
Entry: 30 (V)
